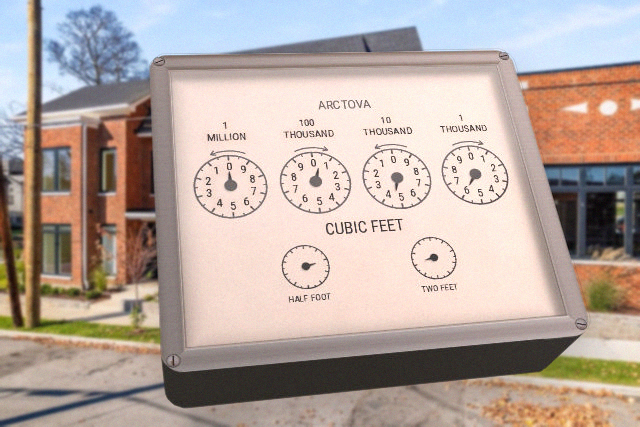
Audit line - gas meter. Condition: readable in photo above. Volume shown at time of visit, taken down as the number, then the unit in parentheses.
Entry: 4600 (ft³)
